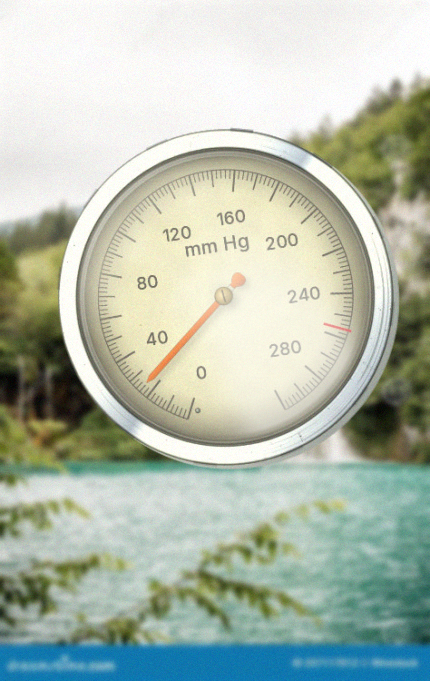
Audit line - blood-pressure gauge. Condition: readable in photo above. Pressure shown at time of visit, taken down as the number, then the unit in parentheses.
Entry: 24 (mmHg)
